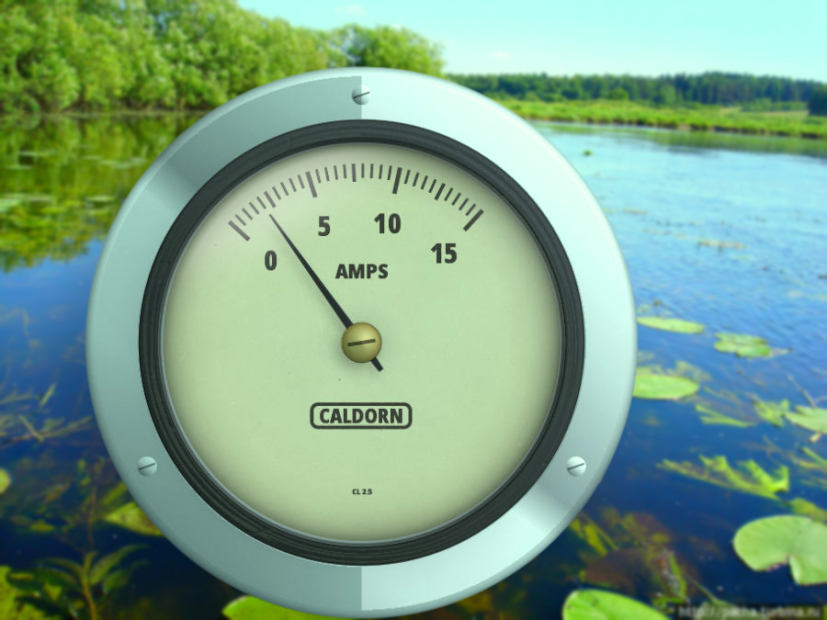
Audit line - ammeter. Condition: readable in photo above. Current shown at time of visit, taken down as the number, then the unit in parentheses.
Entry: 2 (A)
